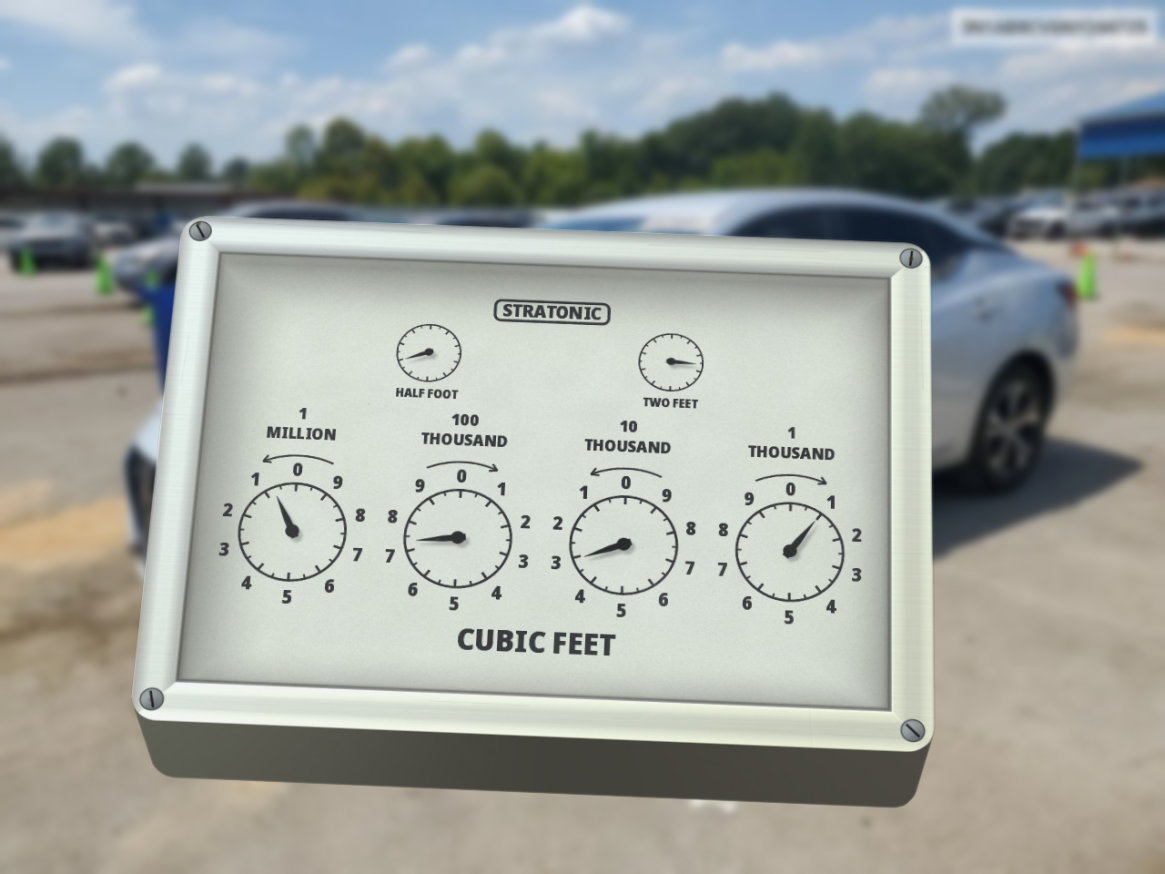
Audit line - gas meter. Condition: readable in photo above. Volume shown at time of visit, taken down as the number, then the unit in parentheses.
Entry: 73100 (ft³)
